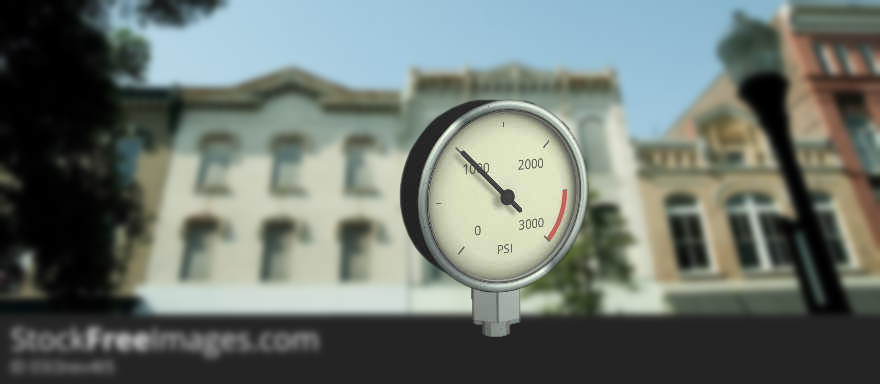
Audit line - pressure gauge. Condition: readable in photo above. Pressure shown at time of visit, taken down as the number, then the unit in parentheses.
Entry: 1000 (psi)
